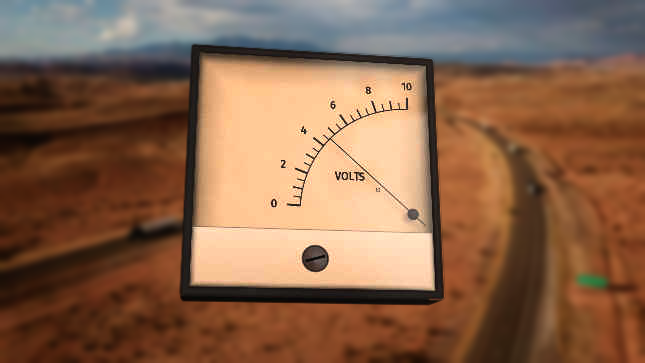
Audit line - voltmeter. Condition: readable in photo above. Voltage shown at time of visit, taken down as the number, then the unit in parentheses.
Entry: 4.5 (V)
